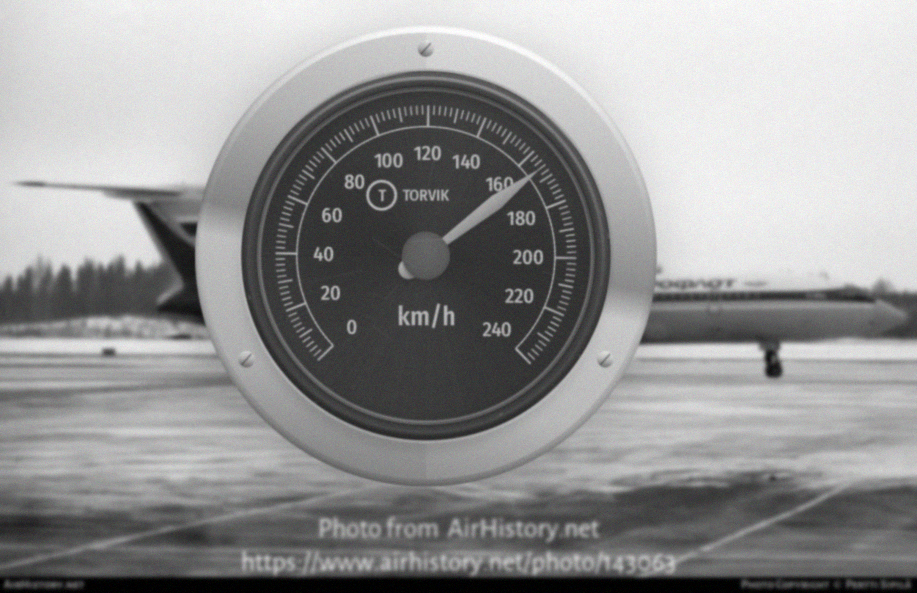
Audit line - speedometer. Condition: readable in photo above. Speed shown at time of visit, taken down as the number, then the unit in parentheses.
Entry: 166 (km/h)
